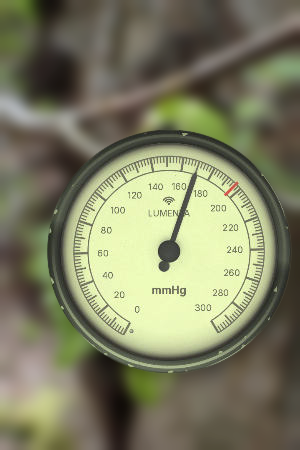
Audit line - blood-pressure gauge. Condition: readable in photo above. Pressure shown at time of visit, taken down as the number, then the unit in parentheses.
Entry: 170 (mmHg)
